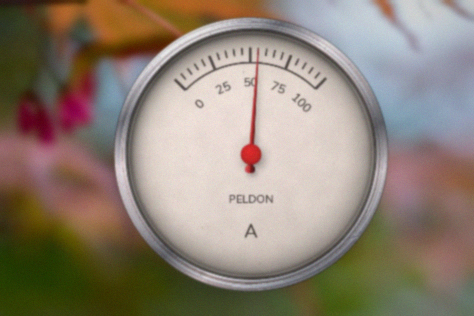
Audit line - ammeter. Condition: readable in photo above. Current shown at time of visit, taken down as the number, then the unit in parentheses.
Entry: 55 (A)
